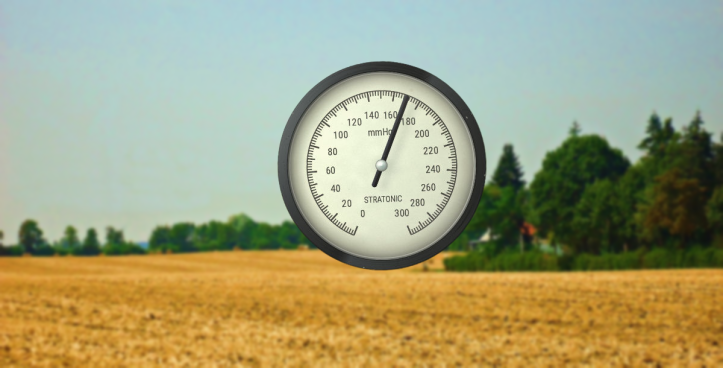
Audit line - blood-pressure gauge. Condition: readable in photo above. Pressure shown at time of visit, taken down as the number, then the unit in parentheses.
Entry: 170 (mmHg)
